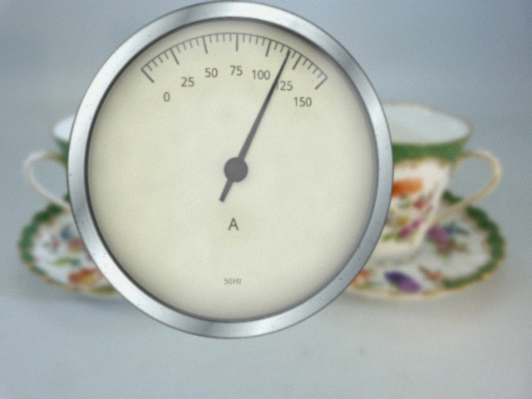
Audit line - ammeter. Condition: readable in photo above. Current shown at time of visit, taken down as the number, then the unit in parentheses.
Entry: 115 (A)
